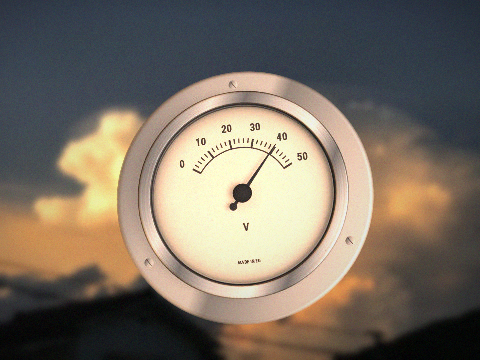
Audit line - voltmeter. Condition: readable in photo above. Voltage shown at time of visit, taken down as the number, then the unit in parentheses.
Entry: 40 (V)
